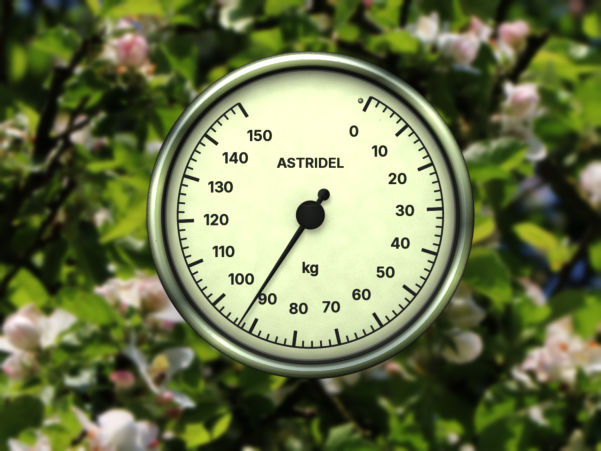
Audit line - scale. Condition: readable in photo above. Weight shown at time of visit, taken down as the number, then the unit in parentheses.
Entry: 93 (kg)
